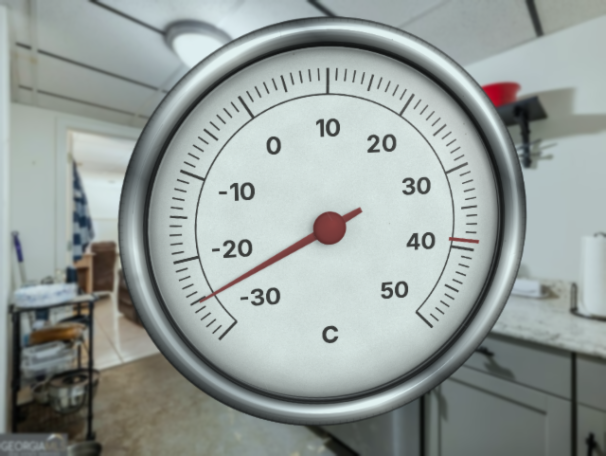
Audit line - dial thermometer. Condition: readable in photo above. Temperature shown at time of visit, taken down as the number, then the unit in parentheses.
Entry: -25 (°C)
